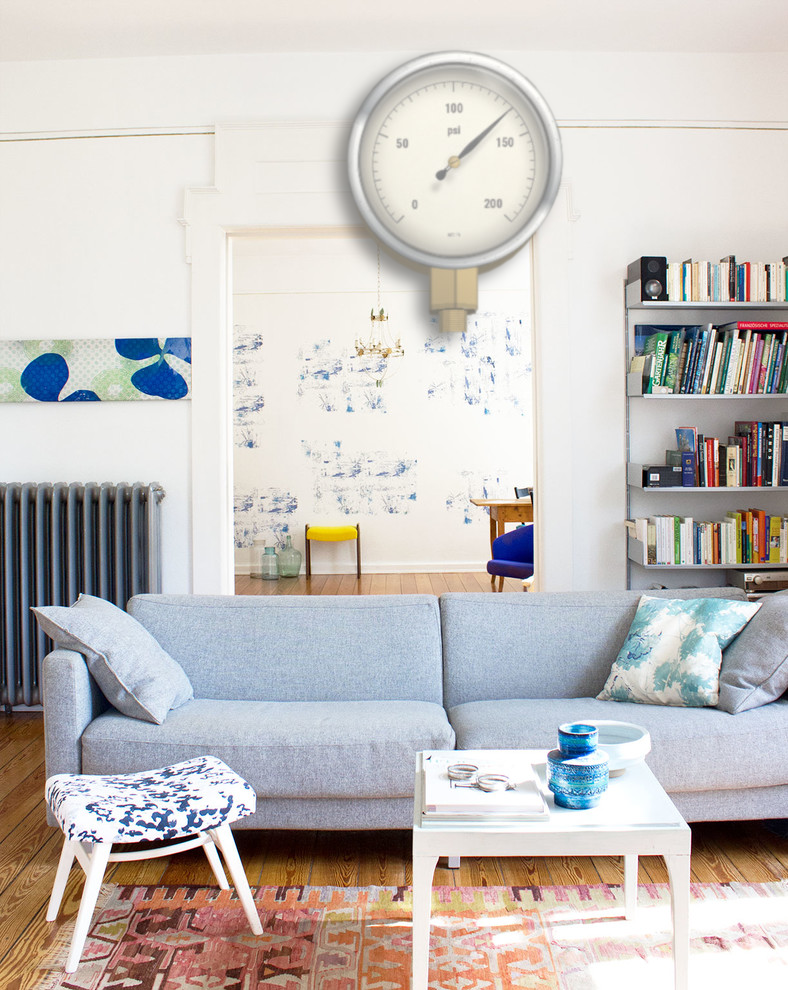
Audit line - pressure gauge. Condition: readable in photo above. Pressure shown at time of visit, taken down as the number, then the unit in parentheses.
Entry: 135 (psi)
